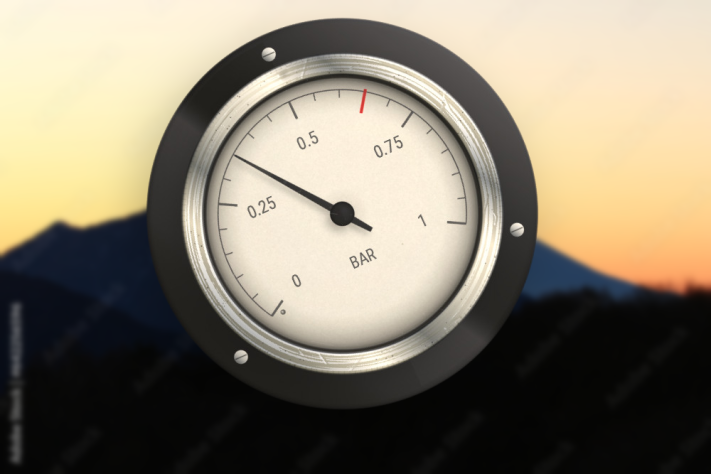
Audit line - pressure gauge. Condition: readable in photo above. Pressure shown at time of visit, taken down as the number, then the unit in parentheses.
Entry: 0.35 (bar)
